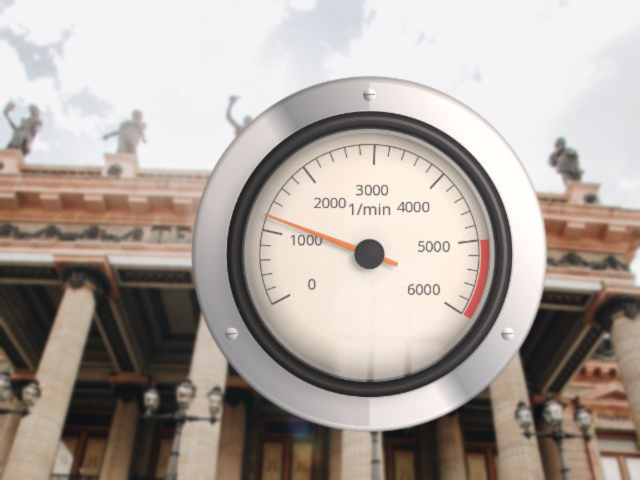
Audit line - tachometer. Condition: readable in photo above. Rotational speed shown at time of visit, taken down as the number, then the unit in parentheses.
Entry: 1200 (rpm)
